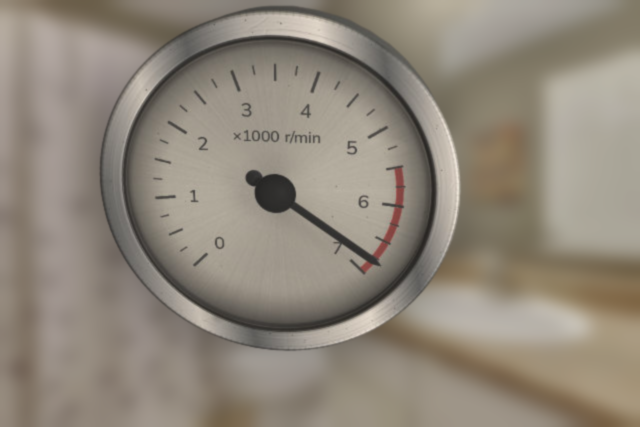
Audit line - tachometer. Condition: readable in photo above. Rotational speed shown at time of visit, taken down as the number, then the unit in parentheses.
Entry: 6750 (rpm)
